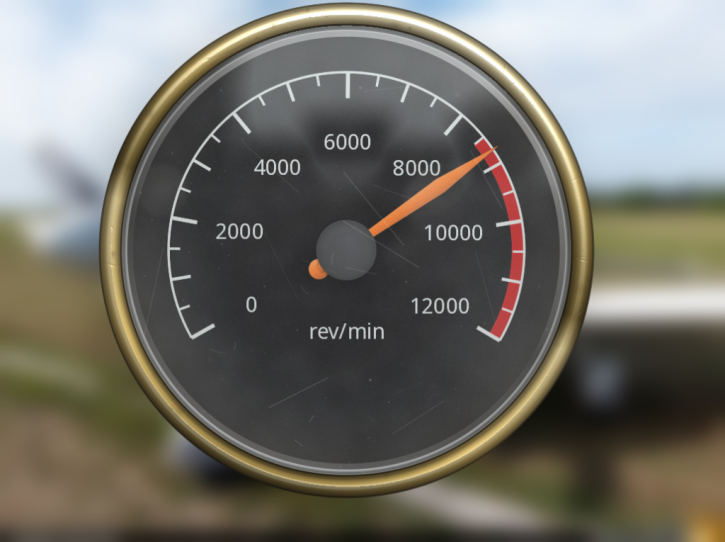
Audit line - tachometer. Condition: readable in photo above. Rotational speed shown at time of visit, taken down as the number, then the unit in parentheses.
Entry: 8750 (rpm)
